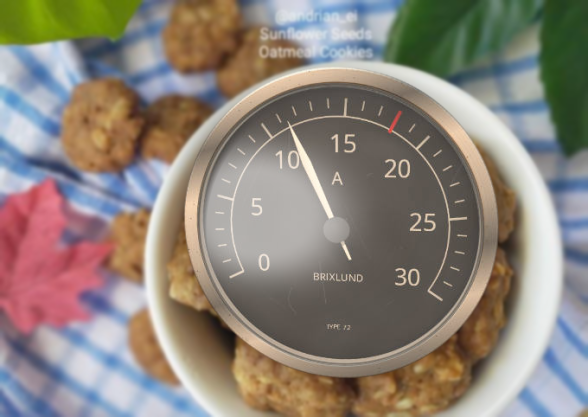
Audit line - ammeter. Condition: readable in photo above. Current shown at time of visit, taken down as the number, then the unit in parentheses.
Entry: 11.5 (A)
